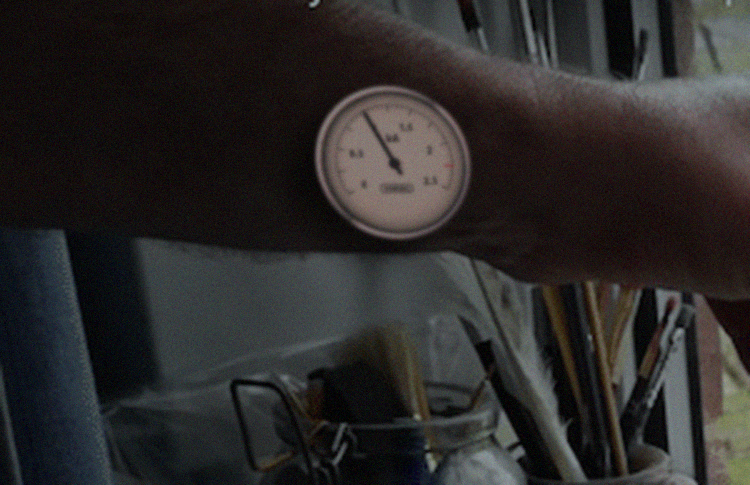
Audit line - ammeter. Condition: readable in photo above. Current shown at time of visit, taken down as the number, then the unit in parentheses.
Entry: 1 (kA)
